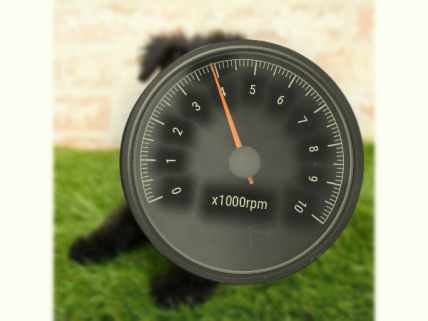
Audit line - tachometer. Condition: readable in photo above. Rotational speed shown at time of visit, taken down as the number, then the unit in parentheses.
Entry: 3900 (rpm)
